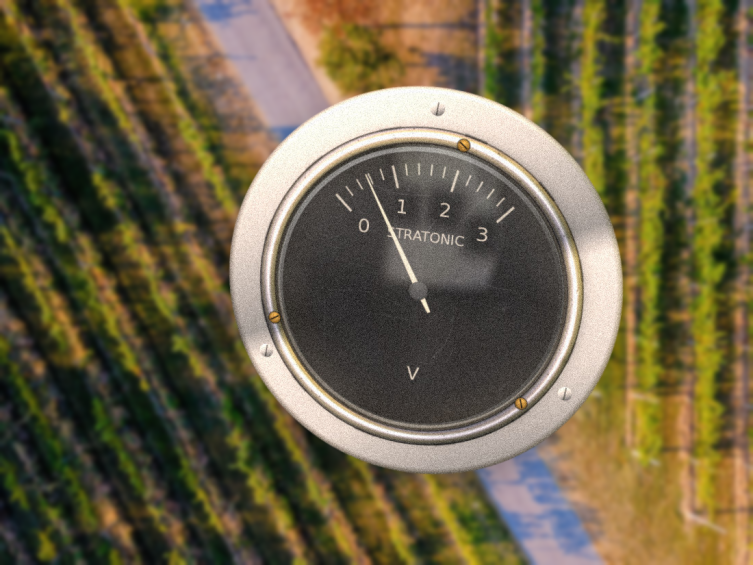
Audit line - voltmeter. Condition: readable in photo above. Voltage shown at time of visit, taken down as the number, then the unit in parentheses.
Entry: 0.6 (V)
